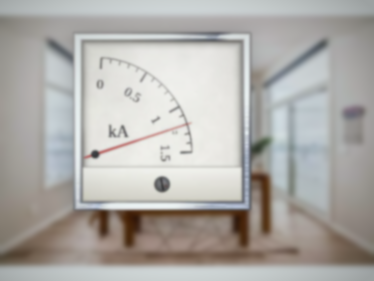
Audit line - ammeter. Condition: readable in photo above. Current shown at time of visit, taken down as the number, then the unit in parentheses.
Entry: 1.2 (kA)
